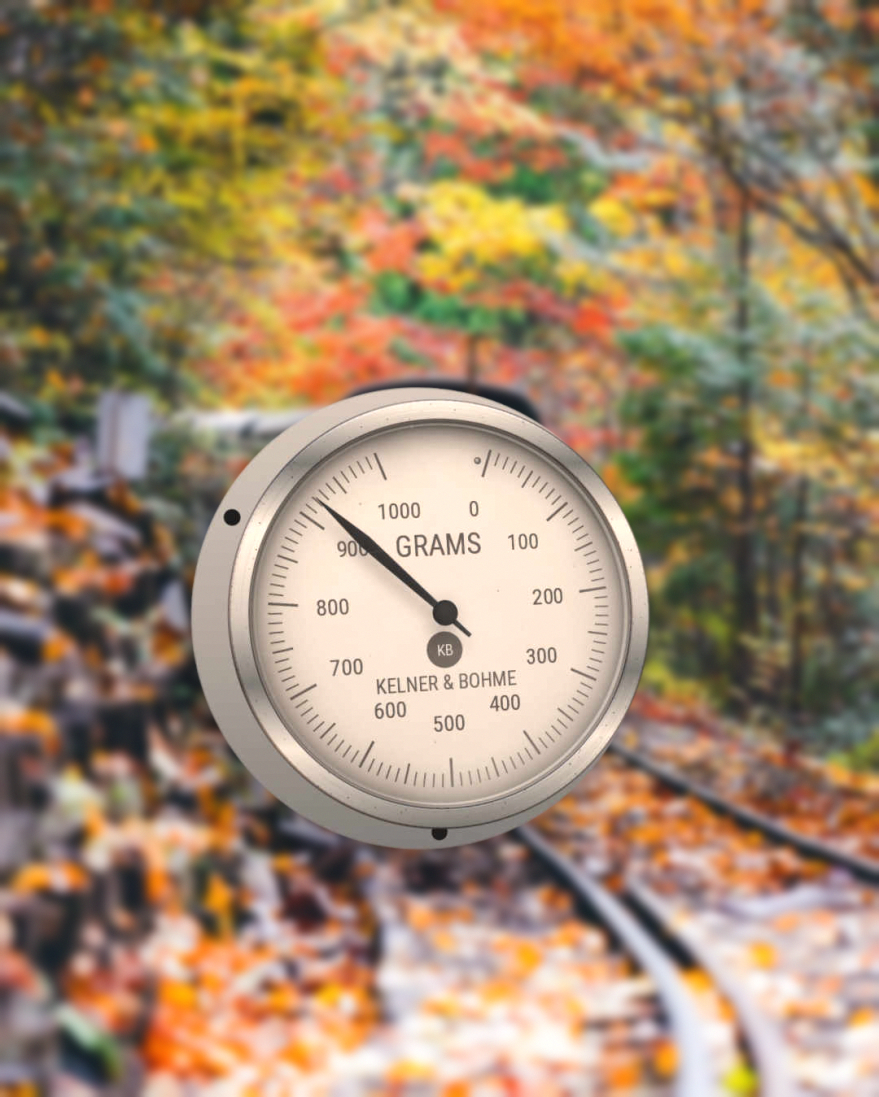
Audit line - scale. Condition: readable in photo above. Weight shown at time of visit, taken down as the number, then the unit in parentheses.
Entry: 920 (g)
